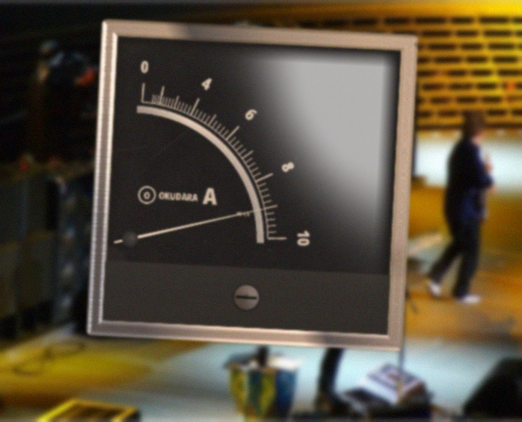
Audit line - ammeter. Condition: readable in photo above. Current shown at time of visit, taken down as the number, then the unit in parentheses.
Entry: 9 (A)
